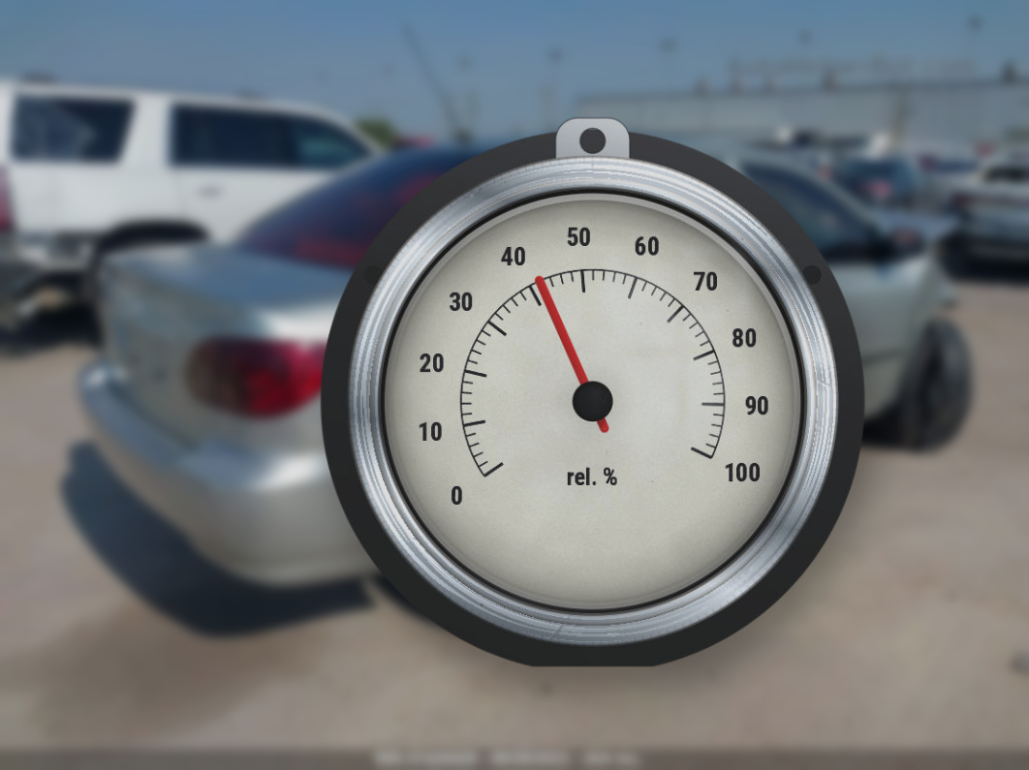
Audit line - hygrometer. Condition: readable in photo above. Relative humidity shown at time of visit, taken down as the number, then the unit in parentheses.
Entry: 42 (%)
